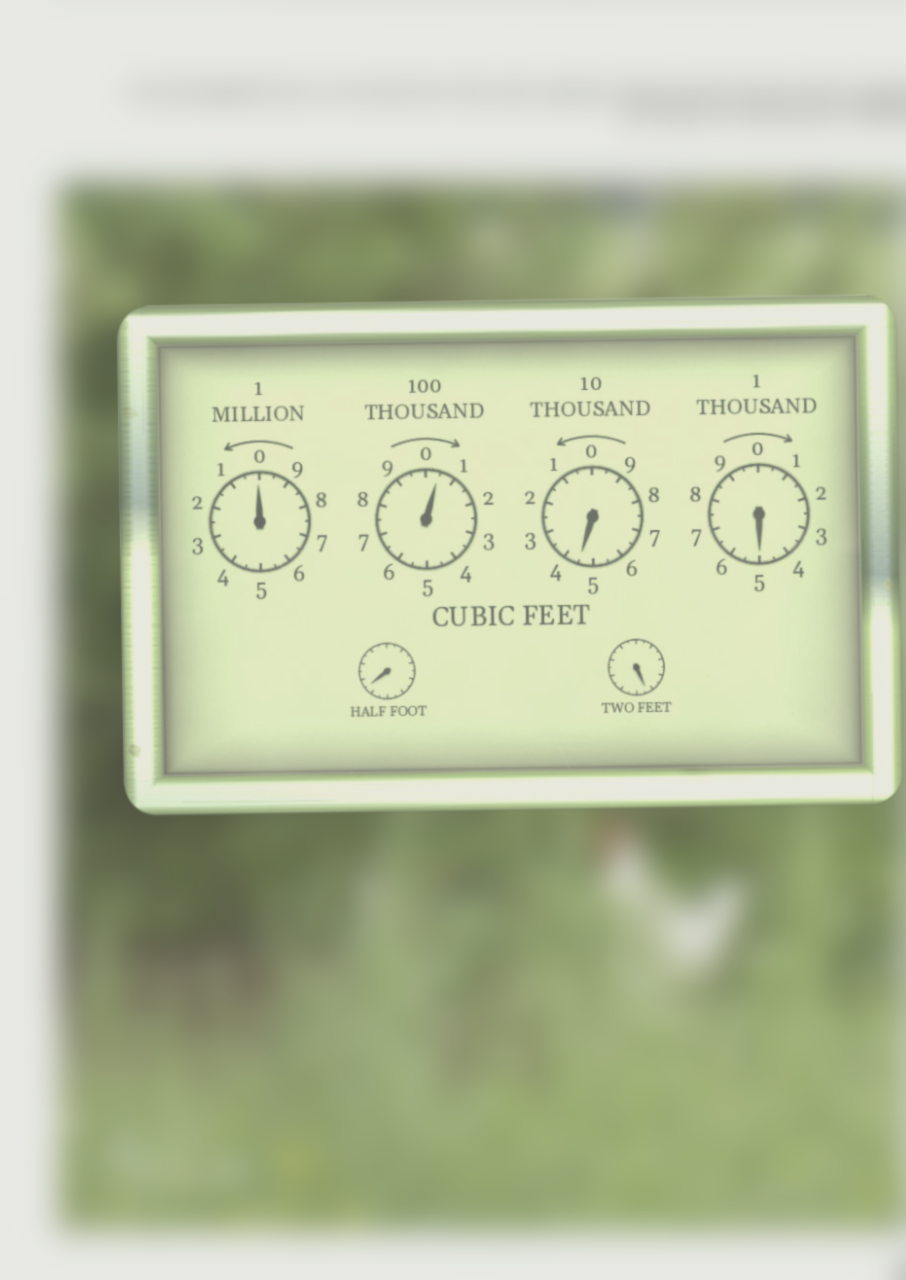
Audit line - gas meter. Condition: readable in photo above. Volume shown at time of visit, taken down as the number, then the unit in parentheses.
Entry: 4500 (ft³)
